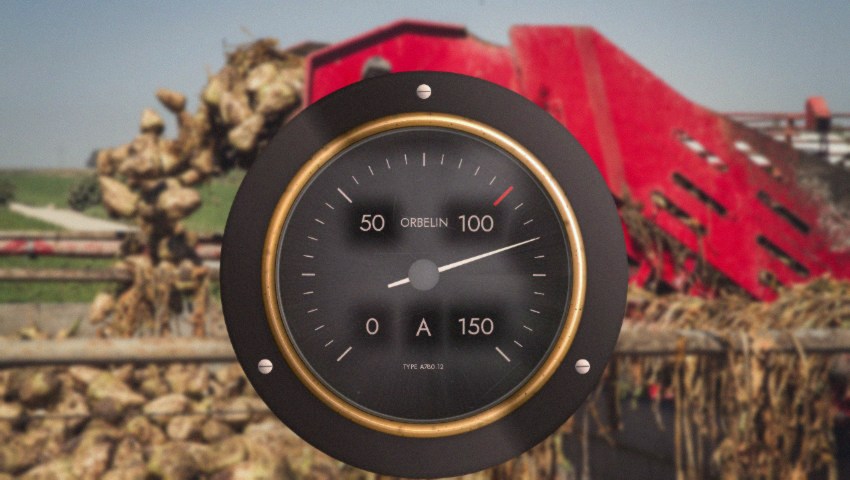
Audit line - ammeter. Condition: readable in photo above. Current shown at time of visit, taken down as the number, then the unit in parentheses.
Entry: 115 (A)
